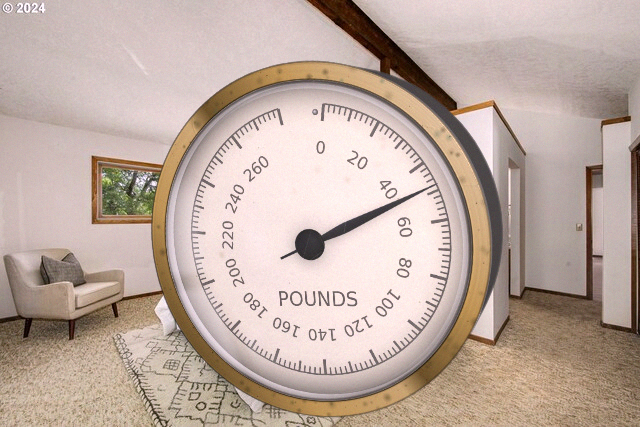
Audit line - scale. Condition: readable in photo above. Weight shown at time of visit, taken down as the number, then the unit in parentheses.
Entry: 48 (lb)
